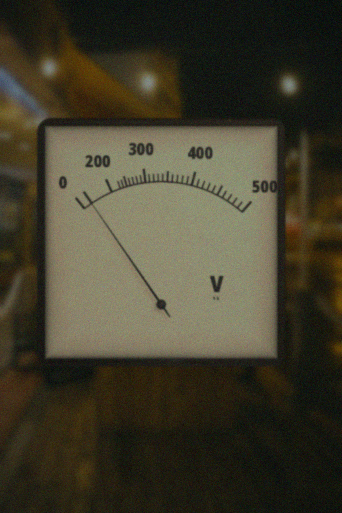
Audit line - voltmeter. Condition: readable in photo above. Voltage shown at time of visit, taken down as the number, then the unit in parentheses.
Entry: 100 (V)
